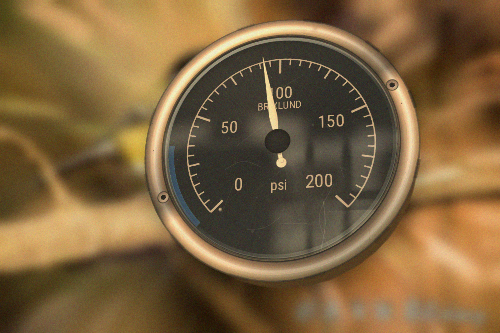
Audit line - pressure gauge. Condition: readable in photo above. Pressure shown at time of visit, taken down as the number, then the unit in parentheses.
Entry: 92.5 (psi)
